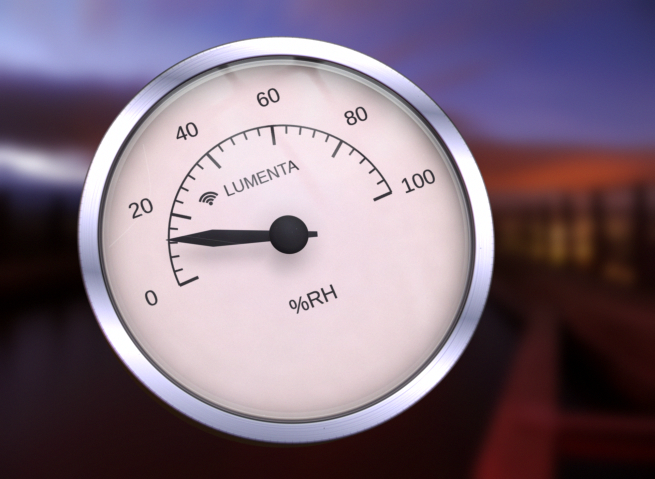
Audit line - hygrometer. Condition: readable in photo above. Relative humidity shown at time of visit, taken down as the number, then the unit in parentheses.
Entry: 12 (%)
